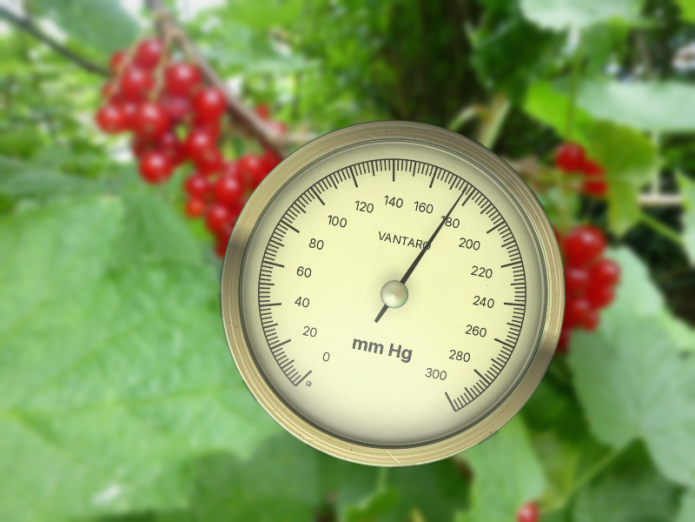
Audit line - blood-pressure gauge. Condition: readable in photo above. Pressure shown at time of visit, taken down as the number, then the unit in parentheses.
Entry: 176 (mmHg)
